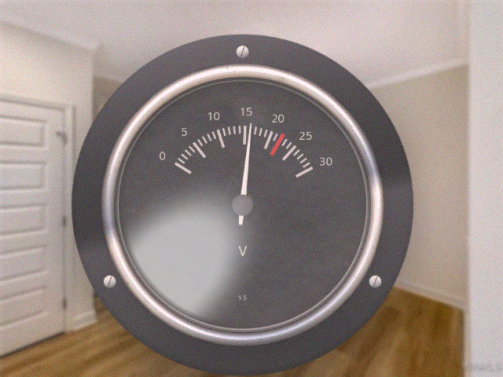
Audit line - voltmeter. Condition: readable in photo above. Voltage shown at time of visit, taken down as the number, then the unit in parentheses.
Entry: 16 (V)
